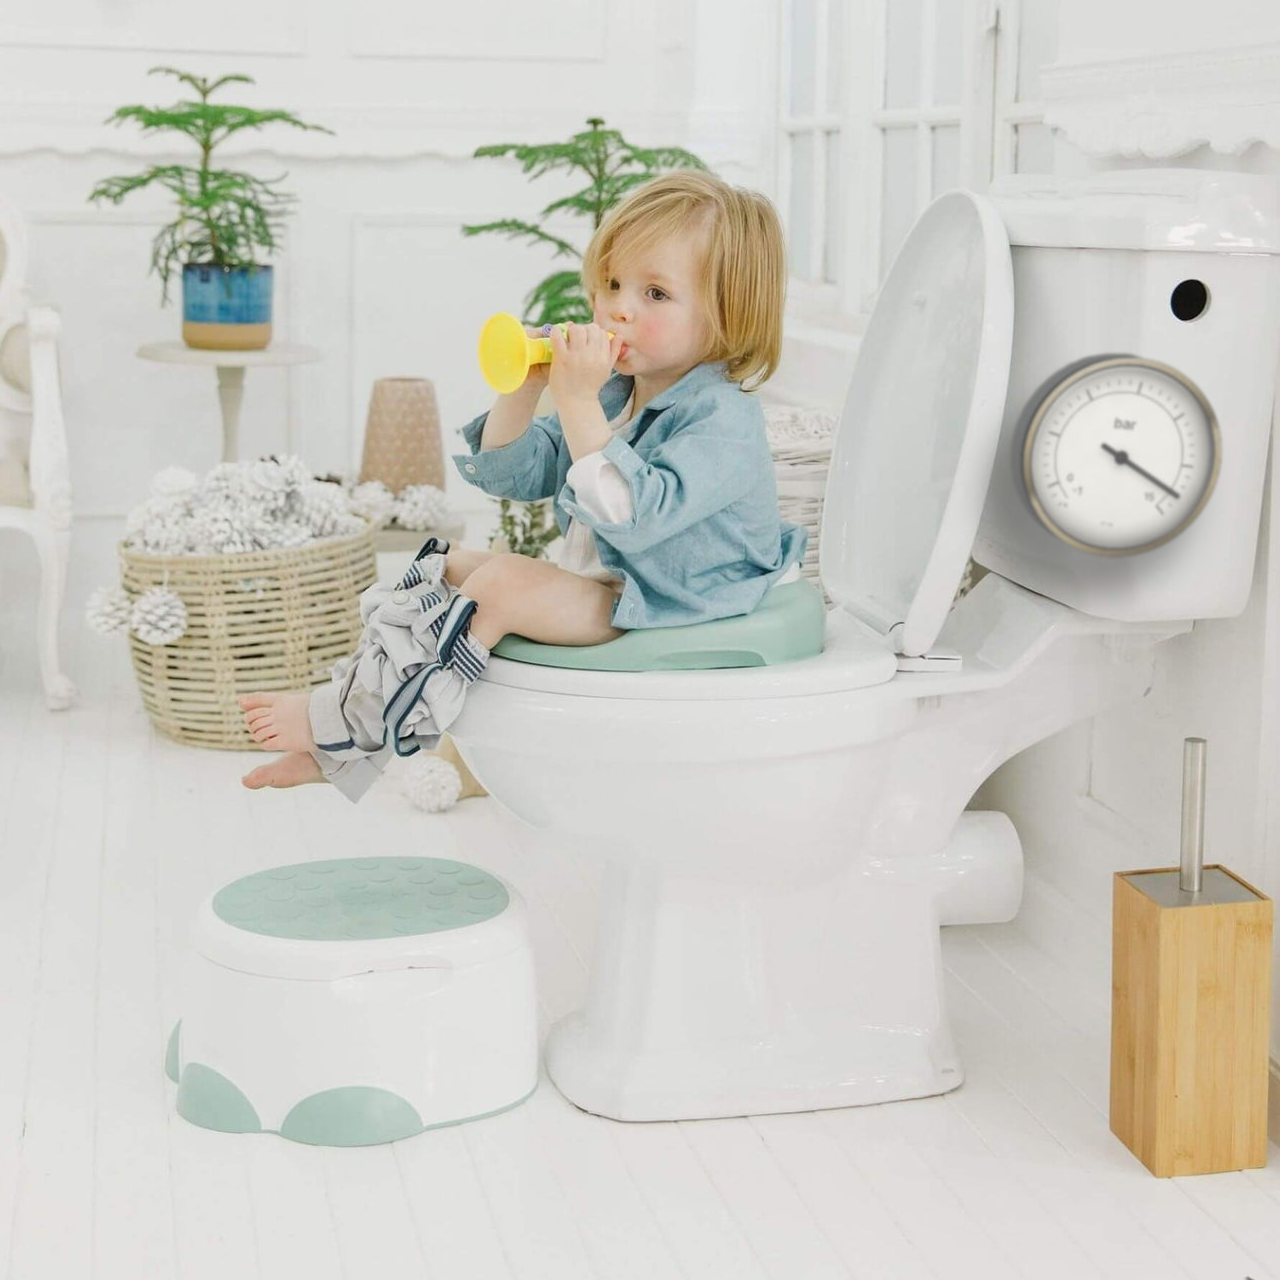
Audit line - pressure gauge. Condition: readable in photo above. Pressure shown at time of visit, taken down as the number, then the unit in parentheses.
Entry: 14 (bar)
